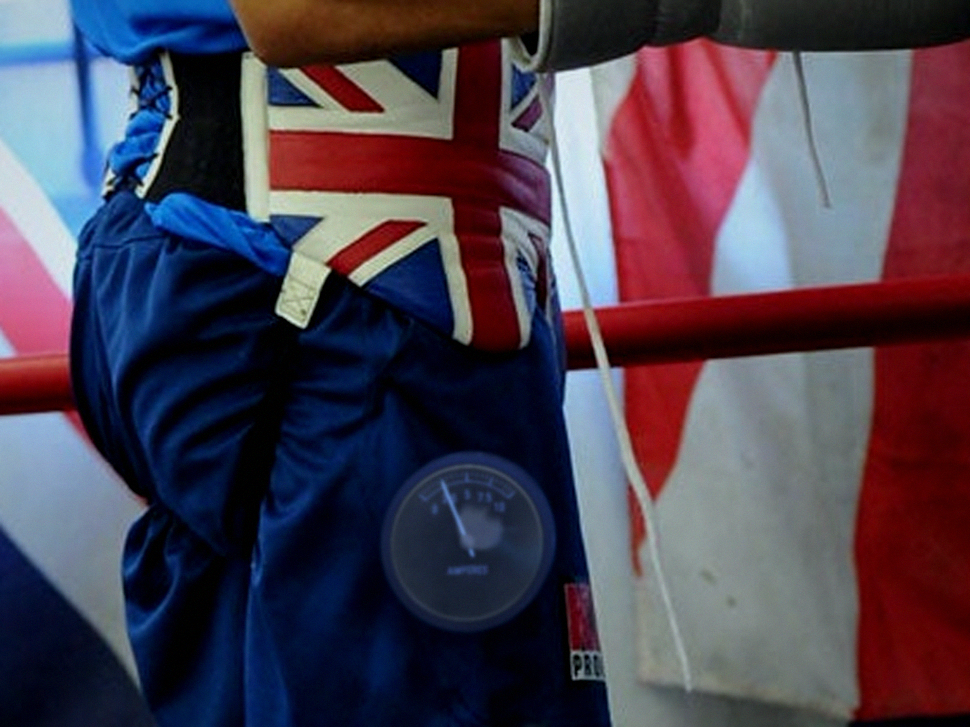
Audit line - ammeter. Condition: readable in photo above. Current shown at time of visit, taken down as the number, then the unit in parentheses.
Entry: 2.5 (A)
